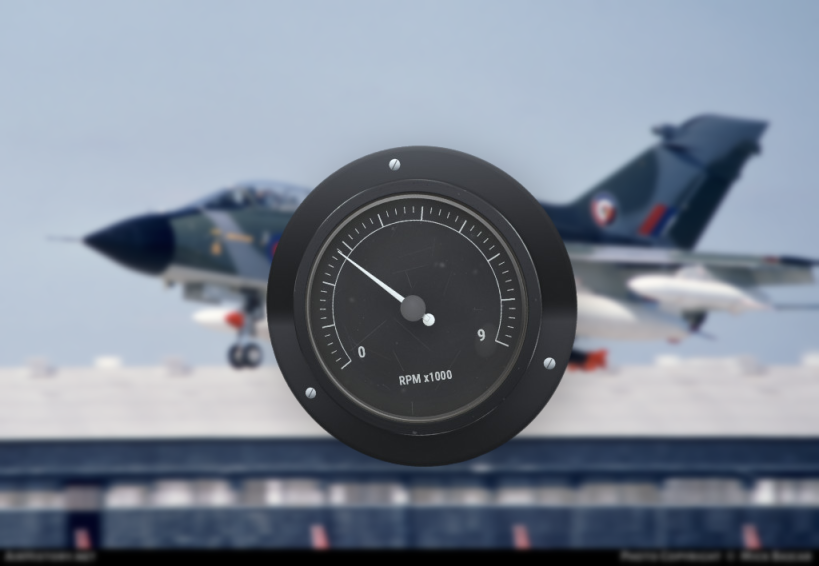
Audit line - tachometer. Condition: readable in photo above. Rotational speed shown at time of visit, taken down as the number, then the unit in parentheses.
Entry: 2800 (rpm)
